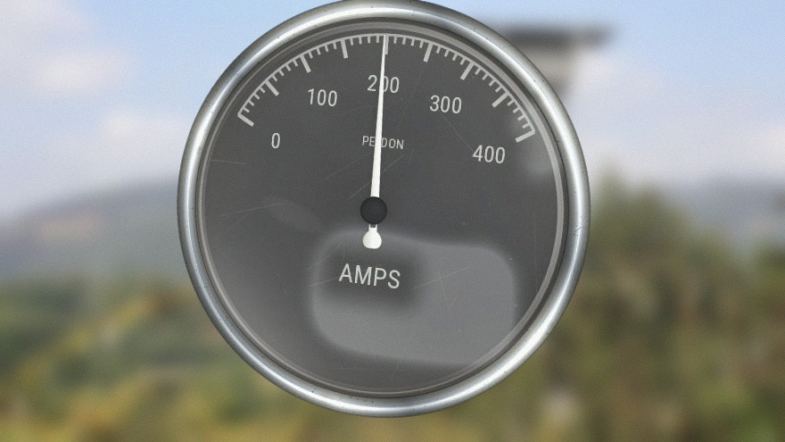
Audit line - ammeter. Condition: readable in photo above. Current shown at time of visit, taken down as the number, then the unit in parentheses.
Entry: 200 (A)
